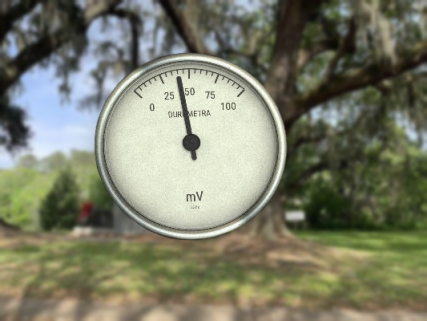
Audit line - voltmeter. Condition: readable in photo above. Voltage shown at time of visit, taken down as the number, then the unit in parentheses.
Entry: 40 (mV)
